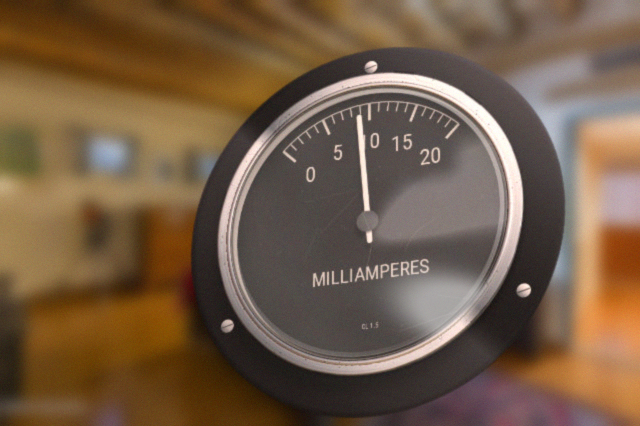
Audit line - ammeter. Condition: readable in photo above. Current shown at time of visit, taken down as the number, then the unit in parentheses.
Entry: 9 (mA)
